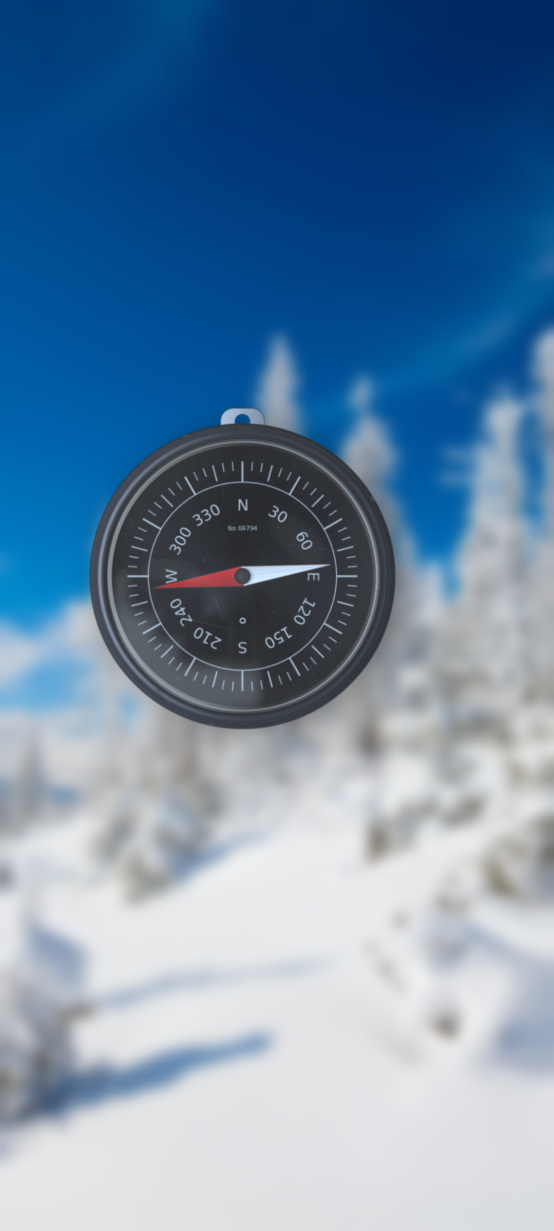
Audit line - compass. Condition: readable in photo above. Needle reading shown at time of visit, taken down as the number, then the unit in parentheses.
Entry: 262.5 (°)
